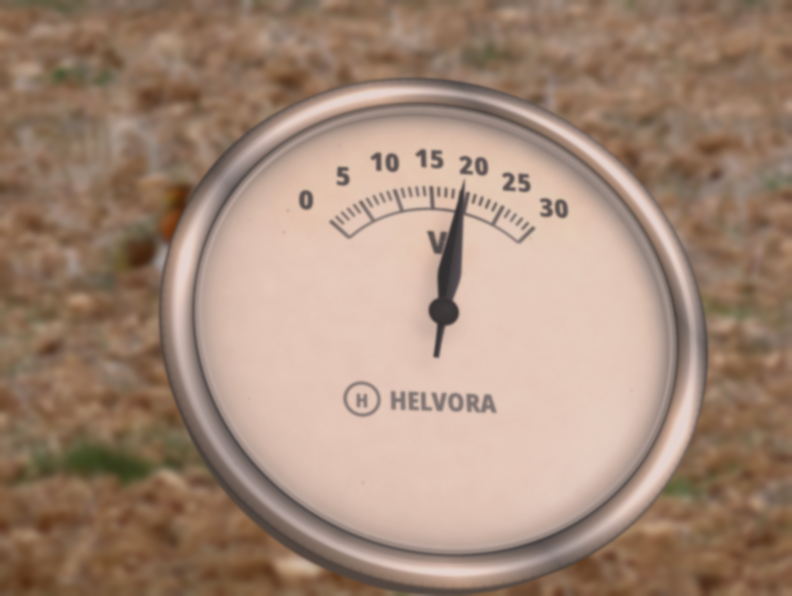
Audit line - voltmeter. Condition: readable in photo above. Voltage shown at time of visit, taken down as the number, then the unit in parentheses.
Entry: 19 (V)
